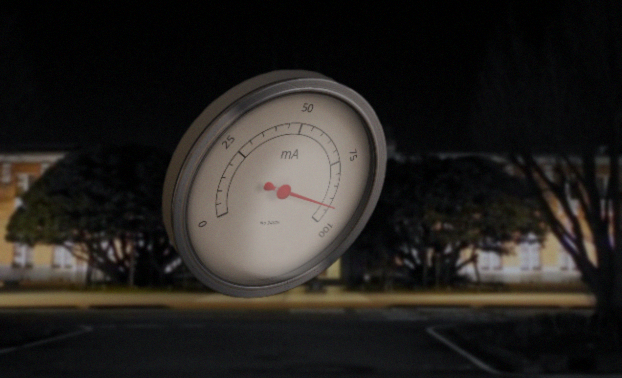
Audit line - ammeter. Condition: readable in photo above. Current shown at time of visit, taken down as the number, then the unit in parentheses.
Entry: 92.5 (mA)
